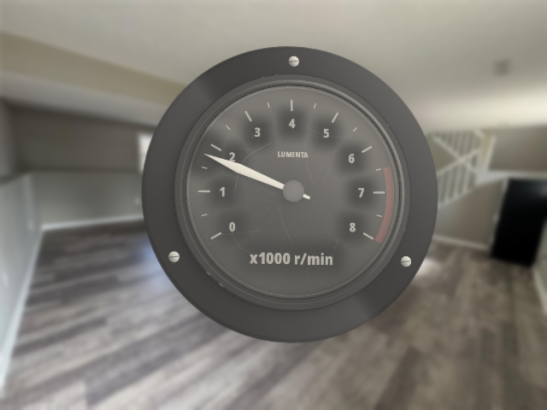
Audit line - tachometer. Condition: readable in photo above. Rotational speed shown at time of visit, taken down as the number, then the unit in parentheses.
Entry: 1750 (rpm)
